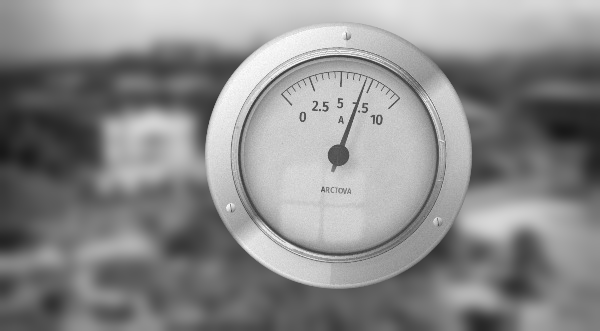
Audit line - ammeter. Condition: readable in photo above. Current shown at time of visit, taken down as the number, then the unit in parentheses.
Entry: 7 (A)
